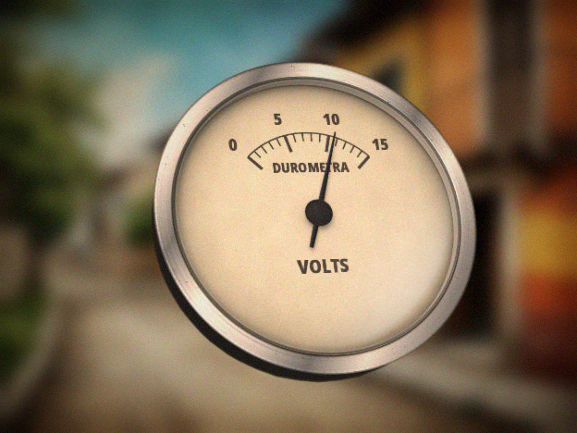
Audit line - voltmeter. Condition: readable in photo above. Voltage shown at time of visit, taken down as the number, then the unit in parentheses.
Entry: 10.5 (V)
